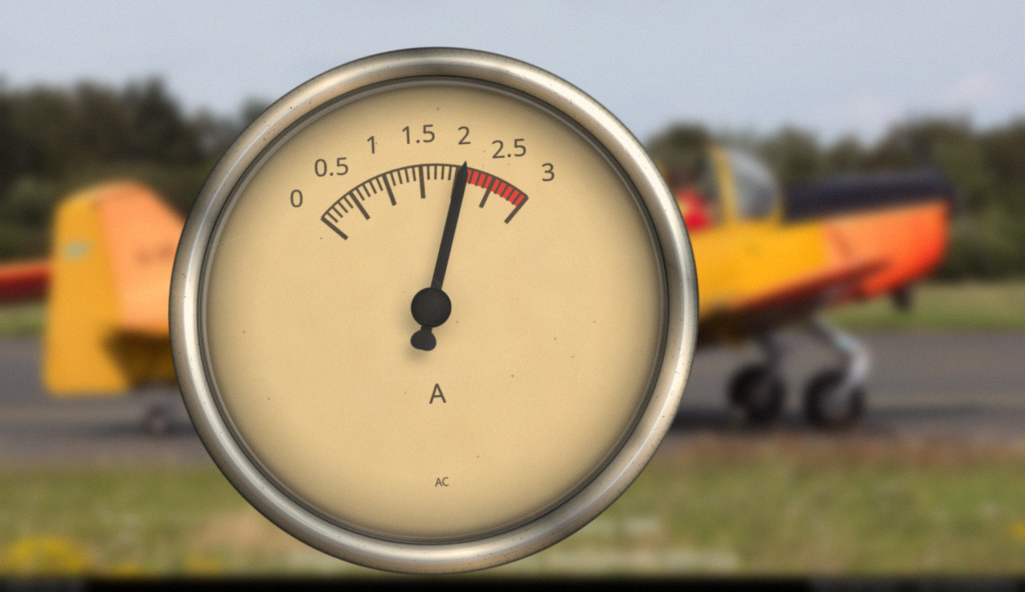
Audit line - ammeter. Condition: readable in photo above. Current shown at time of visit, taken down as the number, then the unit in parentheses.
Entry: 2.1 (A)
